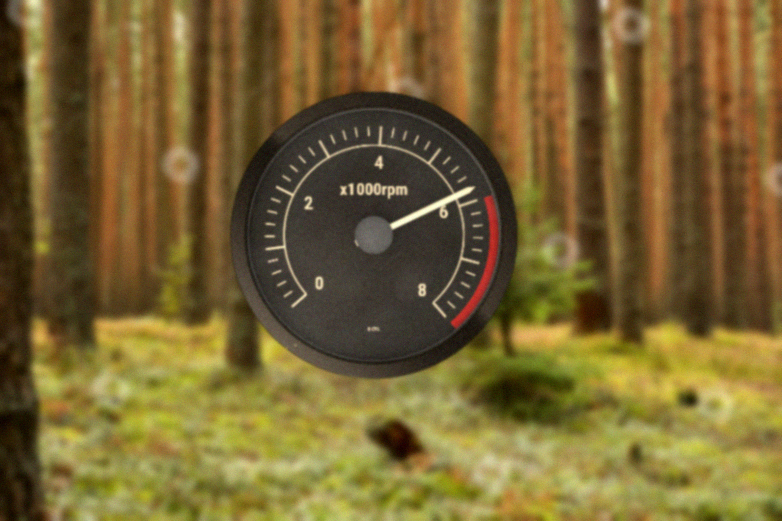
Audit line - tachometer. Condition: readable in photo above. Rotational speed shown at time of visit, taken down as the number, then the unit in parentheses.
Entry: 5800 (rpm)
